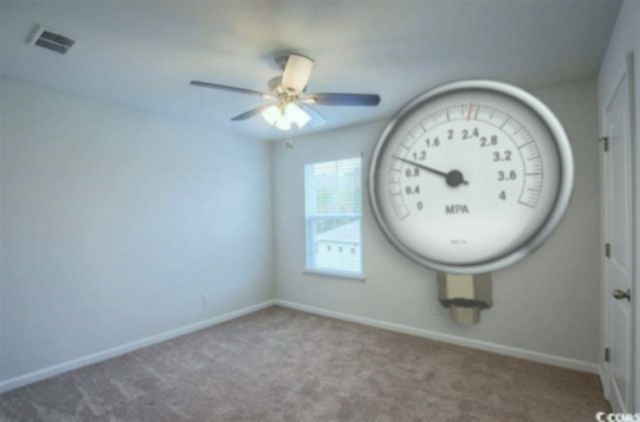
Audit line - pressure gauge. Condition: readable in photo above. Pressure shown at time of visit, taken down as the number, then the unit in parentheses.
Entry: 1 (MPa)
